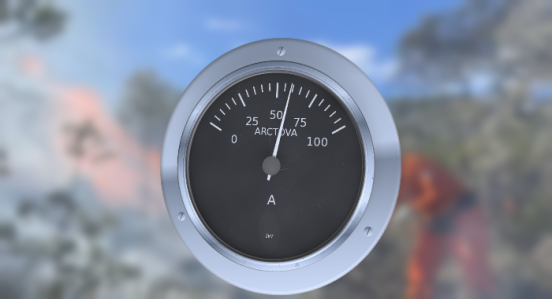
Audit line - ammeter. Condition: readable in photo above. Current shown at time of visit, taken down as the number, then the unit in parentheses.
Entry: 60 (A)
